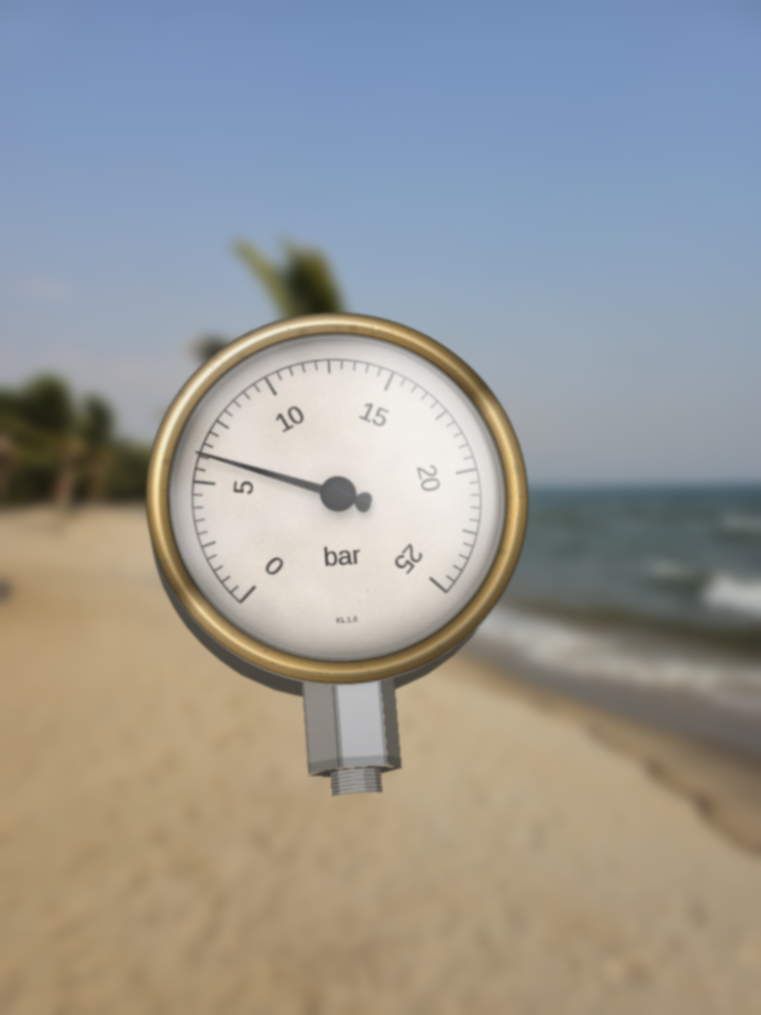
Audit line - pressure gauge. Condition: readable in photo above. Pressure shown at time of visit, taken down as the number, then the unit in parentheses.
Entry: 6 (bar)
